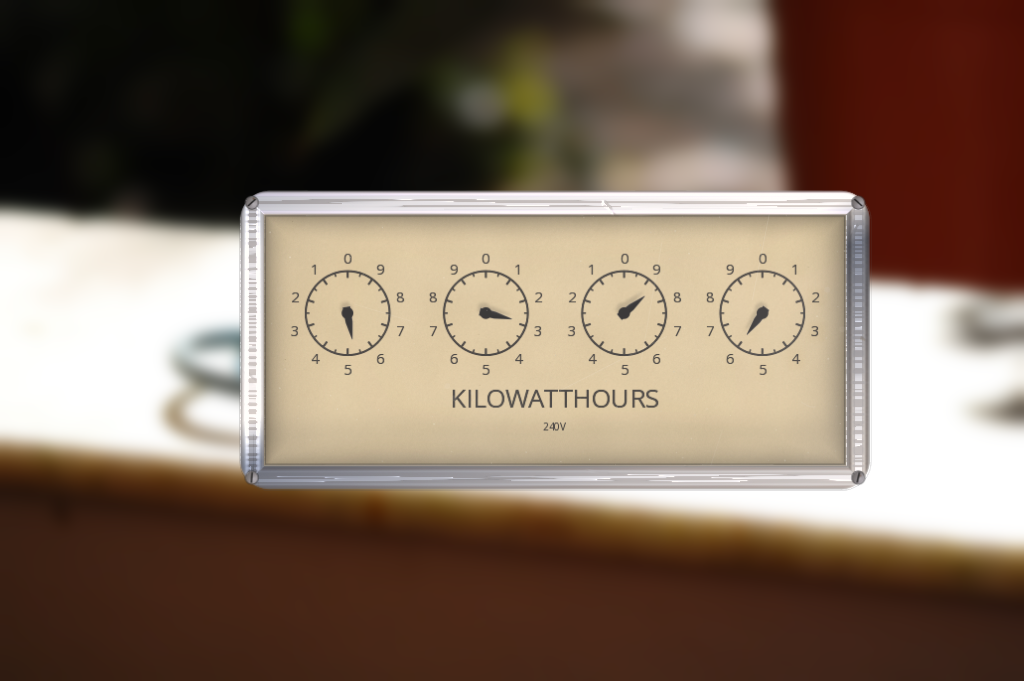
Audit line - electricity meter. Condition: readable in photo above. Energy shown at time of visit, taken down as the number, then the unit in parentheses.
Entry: 5286 (kWh)
